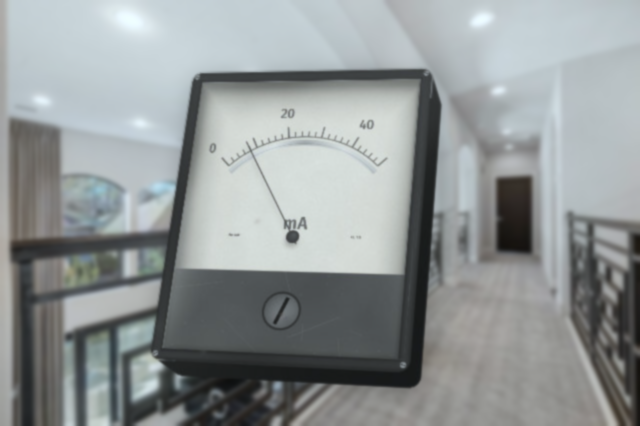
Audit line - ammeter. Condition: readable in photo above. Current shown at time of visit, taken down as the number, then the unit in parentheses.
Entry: 8 (mA)
